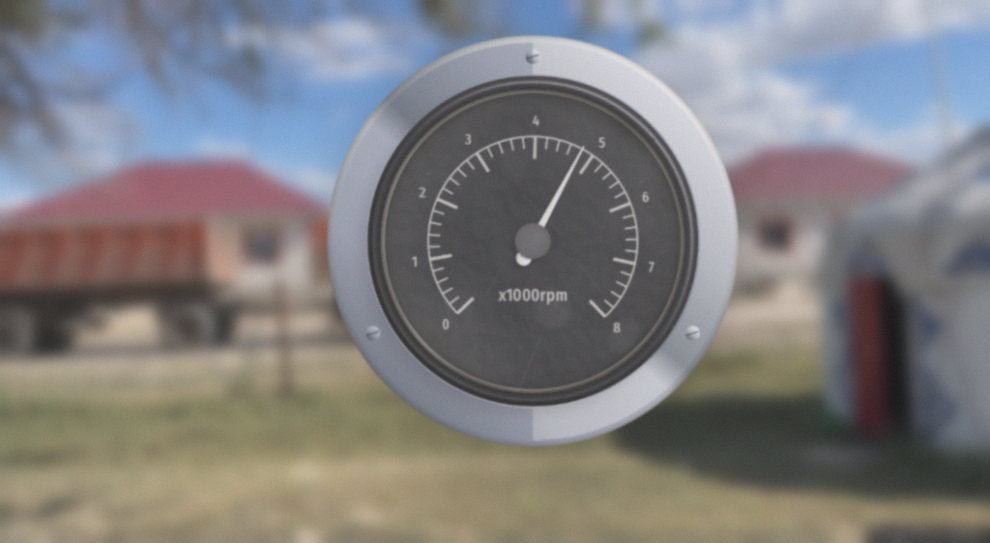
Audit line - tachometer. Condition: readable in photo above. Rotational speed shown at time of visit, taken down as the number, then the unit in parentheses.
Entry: 4800 (rpm)
